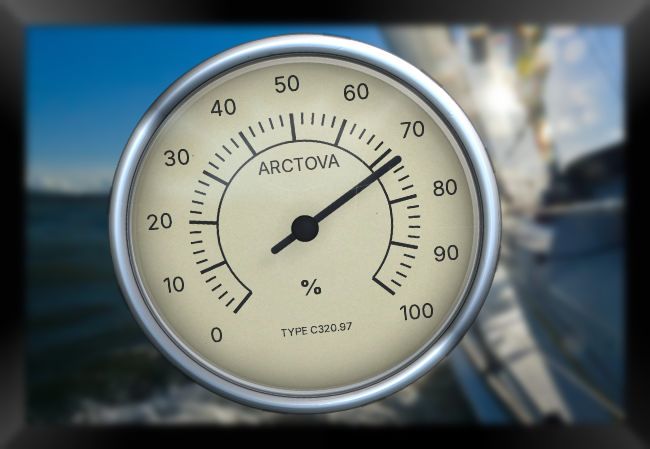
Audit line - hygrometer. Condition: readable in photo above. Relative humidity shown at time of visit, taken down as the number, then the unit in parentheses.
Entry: 72 (%)
